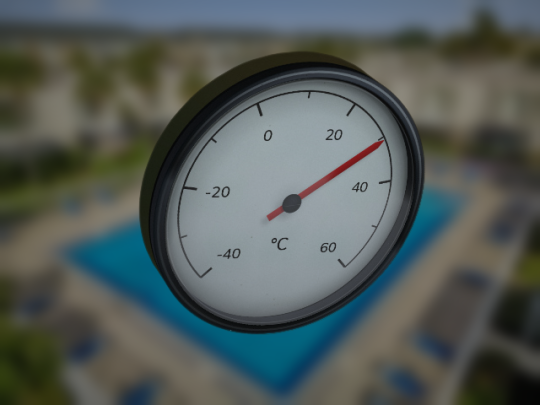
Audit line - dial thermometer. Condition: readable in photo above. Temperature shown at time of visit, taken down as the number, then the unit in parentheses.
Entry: 30 (°C)
